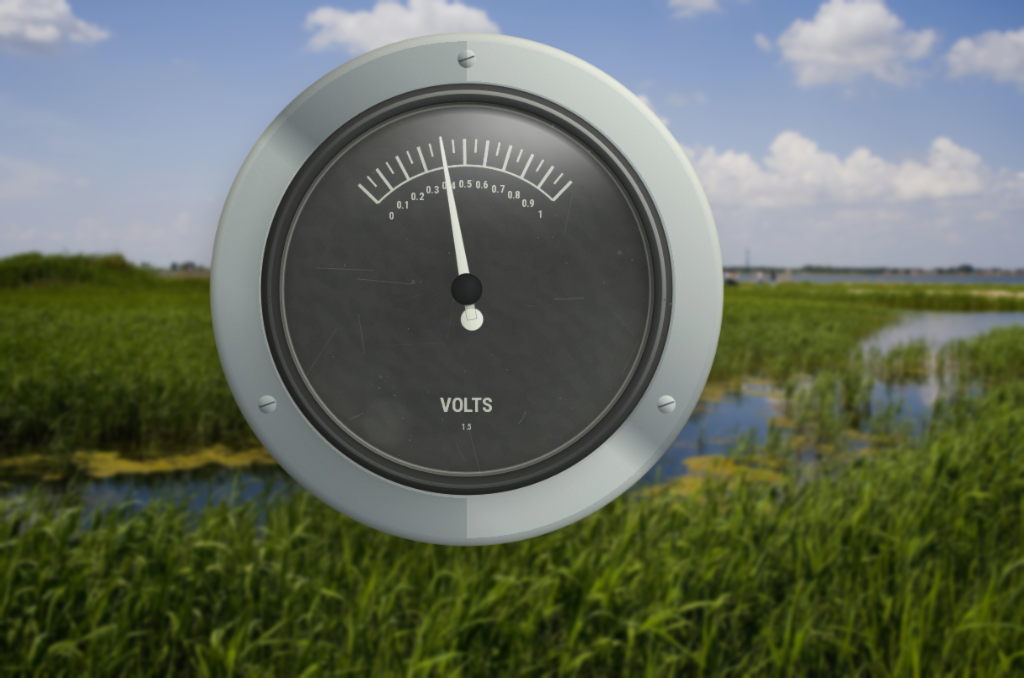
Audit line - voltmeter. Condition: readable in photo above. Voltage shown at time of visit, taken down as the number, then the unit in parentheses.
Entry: 0.4 (V)
